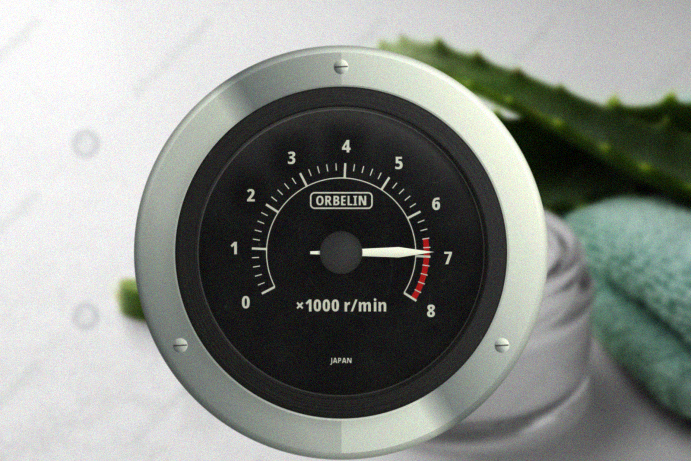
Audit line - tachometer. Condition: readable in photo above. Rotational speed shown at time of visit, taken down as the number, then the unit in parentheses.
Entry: 6900 (rpm)
